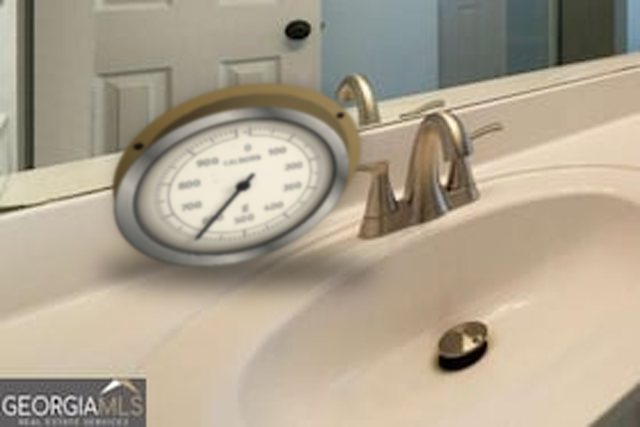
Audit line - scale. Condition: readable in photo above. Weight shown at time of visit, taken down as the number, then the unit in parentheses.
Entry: 600 (g)
